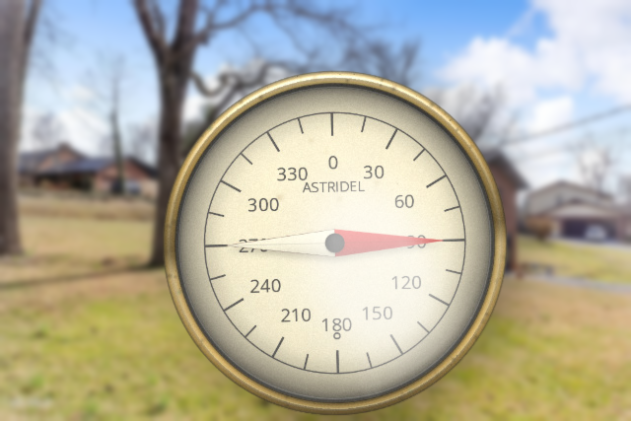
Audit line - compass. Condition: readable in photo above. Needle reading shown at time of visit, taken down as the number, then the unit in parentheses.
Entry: 90 (°)
